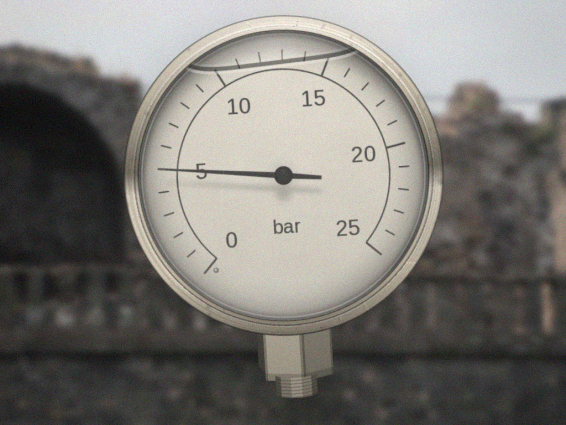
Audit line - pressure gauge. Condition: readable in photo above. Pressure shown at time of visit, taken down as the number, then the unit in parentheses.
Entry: 5 (bar)
